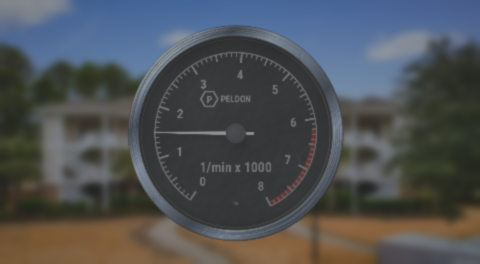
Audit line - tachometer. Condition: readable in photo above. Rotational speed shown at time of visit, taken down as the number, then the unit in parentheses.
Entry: 1500 (rpm)
